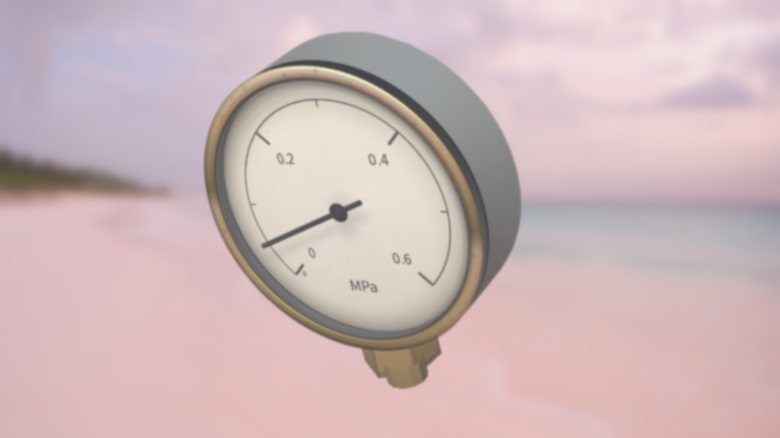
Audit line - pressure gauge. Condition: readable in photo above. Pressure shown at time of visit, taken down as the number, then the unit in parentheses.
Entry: 0.05 (MPa)
